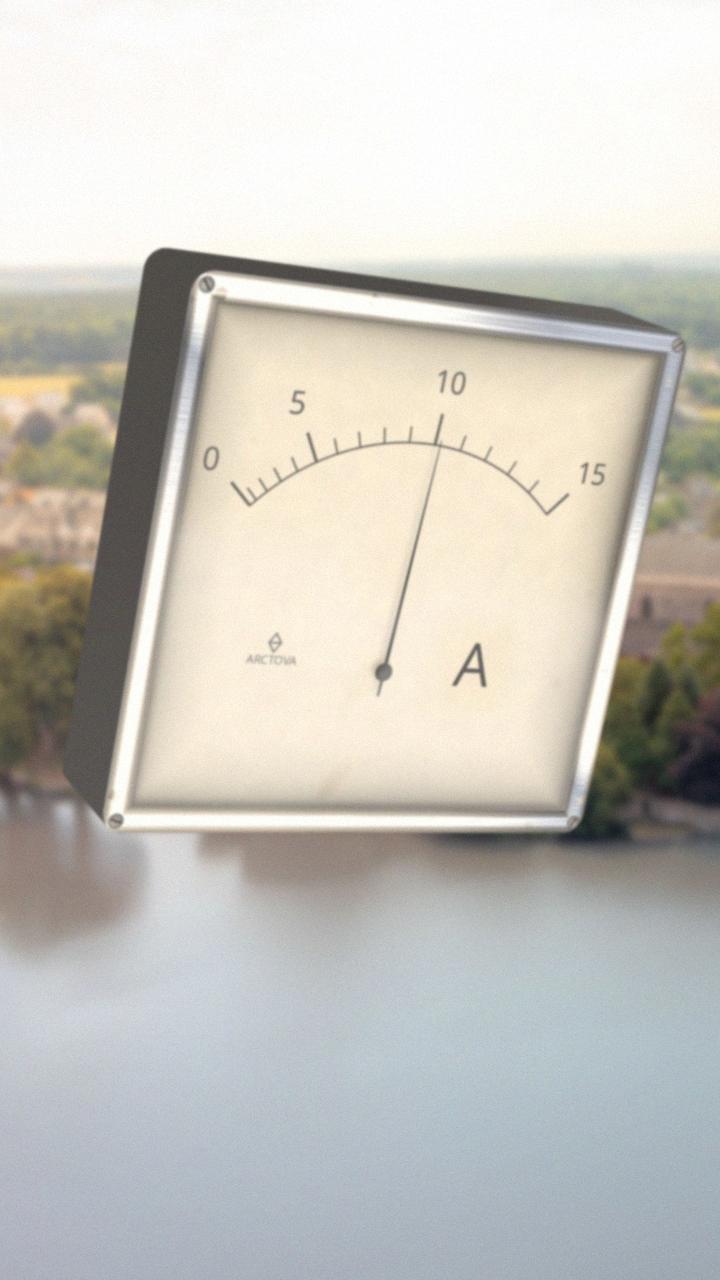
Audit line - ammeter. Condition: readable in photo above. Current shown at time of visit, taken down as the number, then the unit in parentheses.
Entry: 10 (A)
